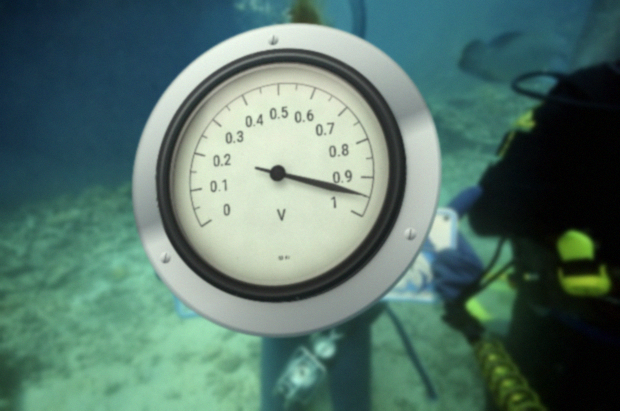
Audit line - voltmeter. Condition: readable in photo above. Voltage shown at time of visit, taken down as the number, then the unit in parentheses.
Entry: 0.95 (V)
